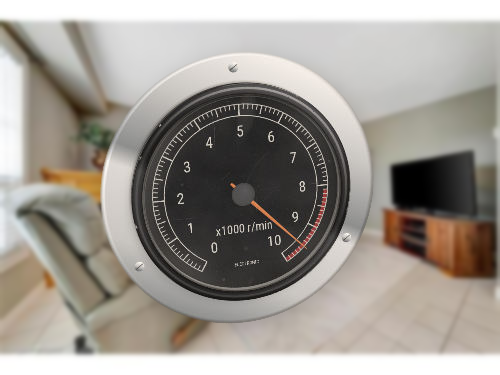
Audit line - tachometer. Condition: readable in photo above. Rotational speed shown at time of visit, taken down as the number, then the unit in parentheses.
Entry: 9500 (rpm)
